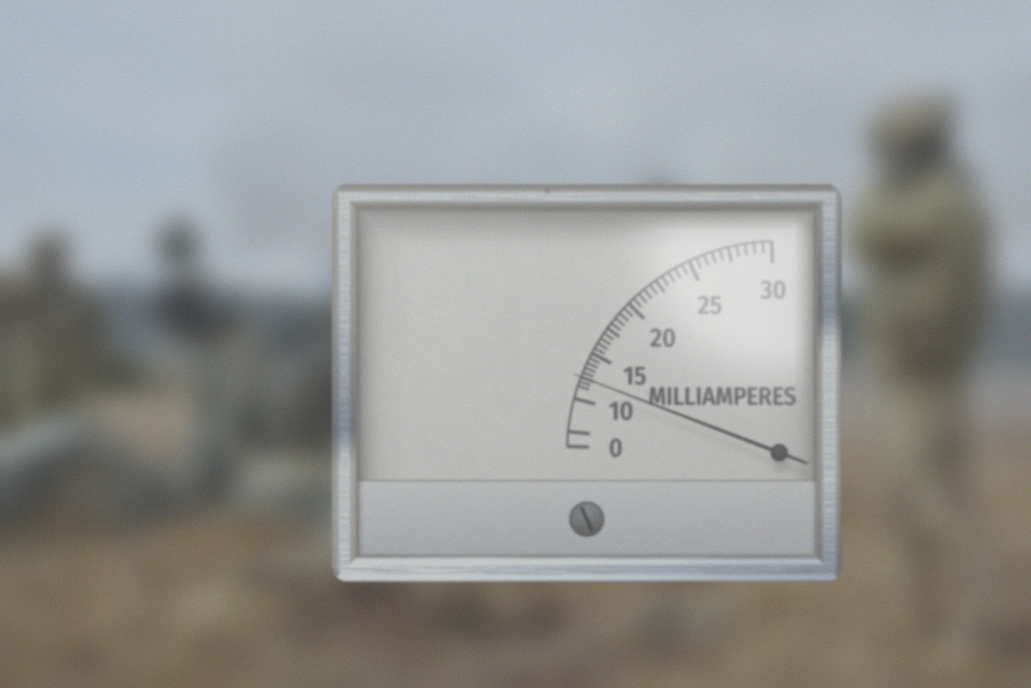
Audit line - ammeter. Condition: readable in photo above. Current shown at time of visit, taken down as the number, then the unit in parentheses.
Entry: 12.5 (mA)
